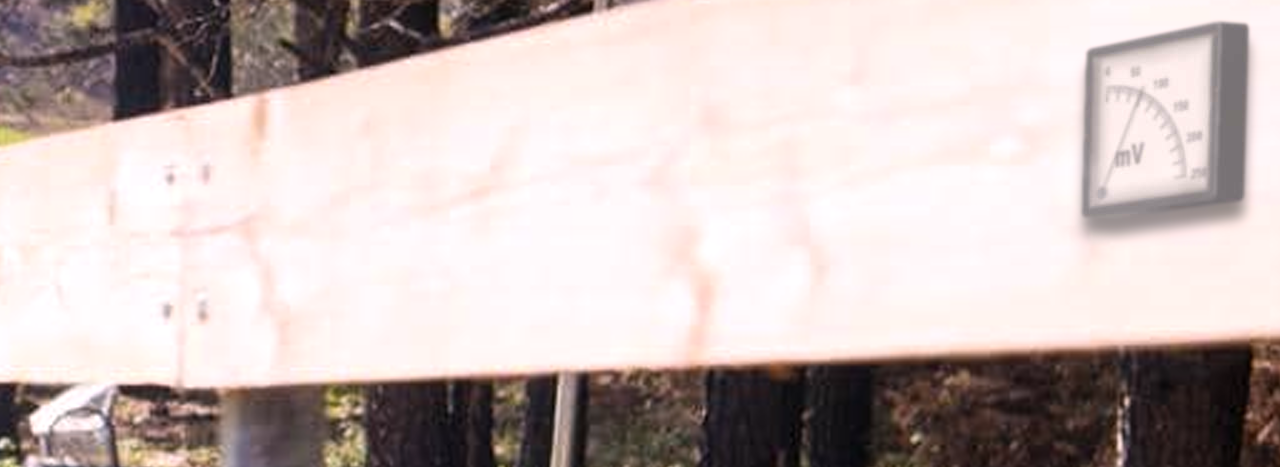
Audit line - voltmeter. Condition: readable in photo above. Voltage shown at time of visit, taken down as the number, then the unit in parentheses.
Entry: 75 (mV)
